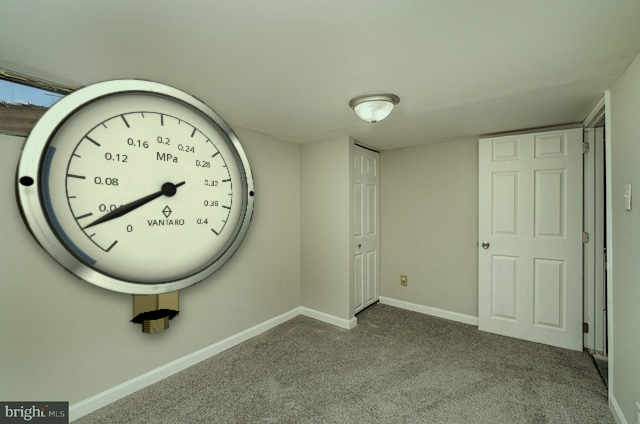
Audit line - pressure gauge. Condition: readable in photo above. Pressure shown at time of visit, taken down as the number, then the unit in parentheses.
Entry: 0.03 (MPa)
